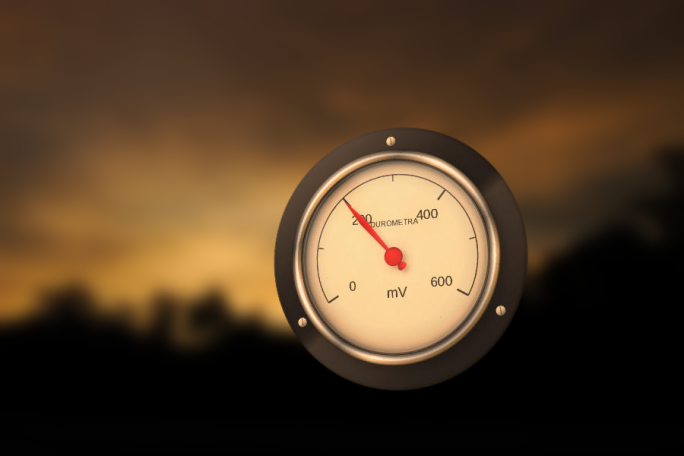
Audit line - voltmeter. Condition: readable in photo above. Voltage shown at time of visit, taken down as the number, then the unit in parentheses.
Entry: 200 (mV)
